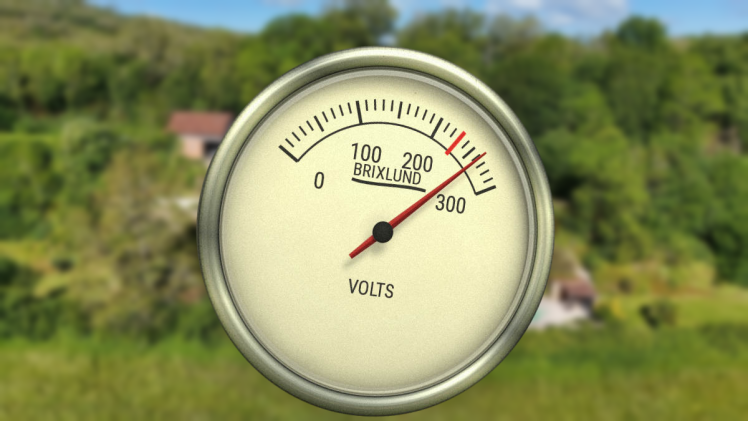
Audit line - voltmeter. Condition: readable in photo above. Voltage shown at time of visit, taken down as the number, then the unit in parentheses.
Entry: 260 (V)
